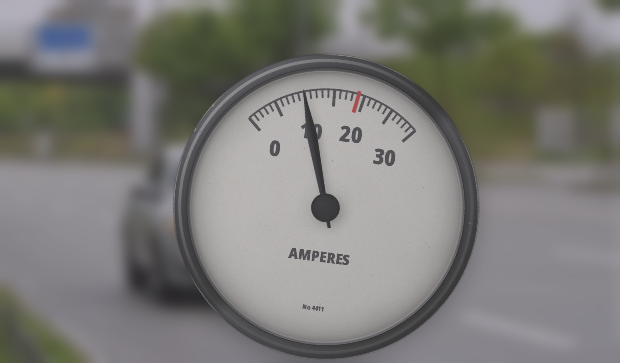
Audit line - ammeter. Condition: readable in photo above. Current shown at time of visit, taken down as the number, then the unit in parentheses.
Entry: 10 (A)
